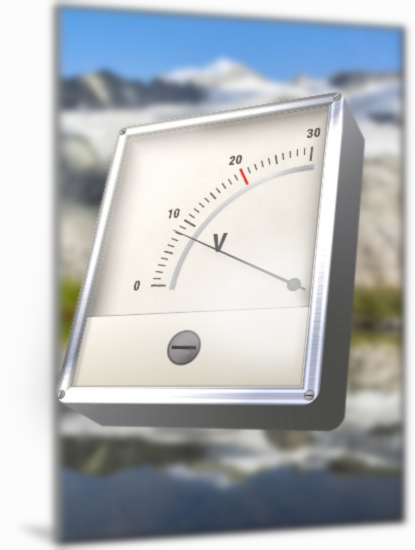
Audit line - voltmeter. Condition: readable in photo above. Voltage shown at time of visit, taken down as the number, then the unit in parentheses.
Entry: 8 (V)
